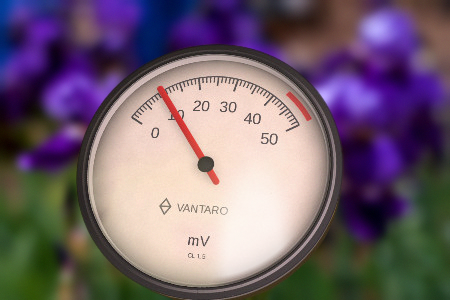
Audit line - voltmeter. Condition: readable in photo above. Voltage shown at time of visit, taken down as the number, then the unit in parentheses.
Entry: 10 (mV)
